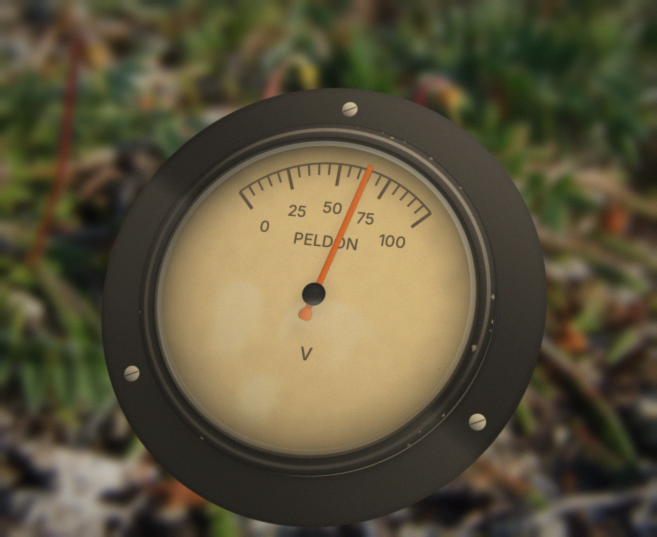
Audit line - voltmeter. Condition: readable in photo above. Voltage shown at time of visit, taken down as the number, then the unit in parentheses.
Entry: 65 (V)
